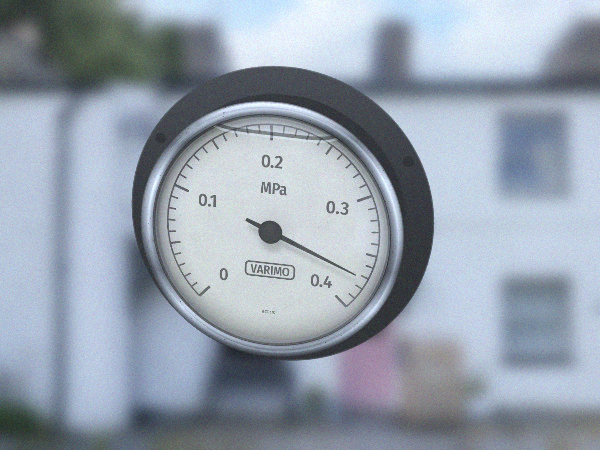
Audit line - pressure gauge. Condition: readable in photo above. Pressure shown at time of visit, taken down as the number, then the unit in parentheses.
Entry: 0.37 (MPa)
